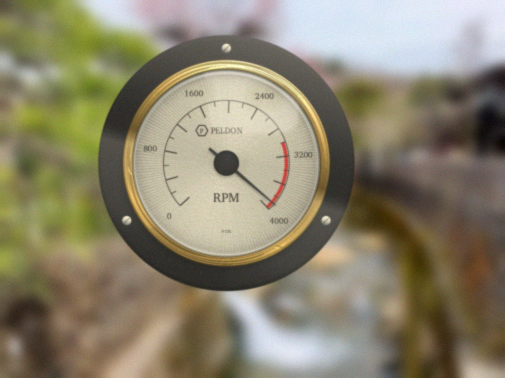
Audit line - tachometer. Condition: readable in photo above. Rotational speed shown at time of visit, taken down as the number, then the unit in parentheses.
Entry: 3900 (rpm)
